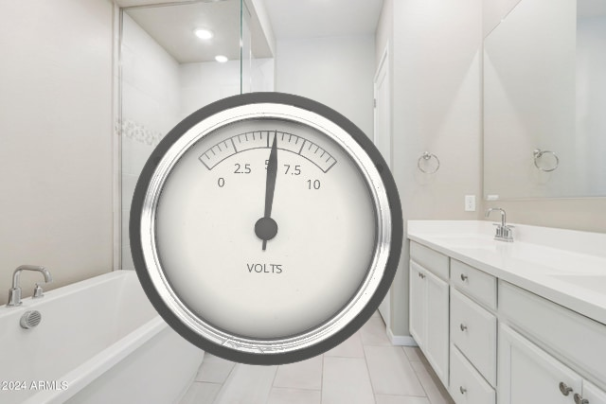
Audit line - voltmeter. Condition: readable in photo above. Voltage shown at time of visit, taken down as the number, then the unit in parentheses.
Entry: 5.5 (V)
